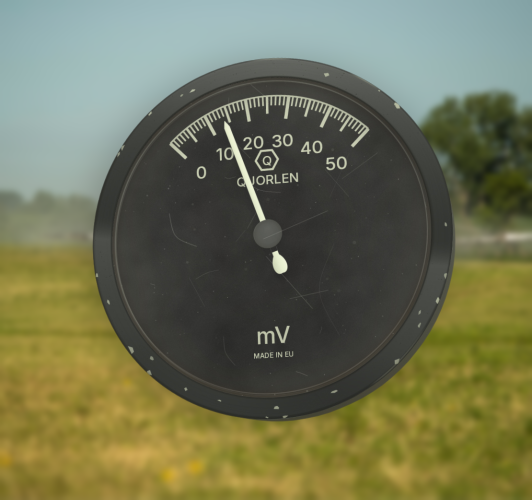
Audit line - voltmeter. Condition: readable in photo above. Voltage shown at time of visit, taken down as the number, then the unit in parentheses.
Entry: 14 (mV)
